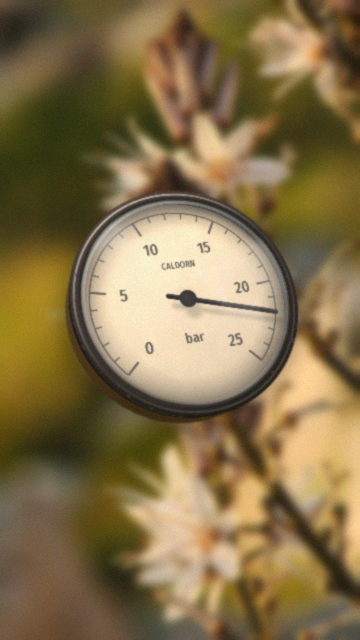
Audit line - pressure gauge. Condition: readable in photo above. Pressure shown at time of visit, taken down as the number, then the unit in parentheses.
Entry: 22 (bar)
